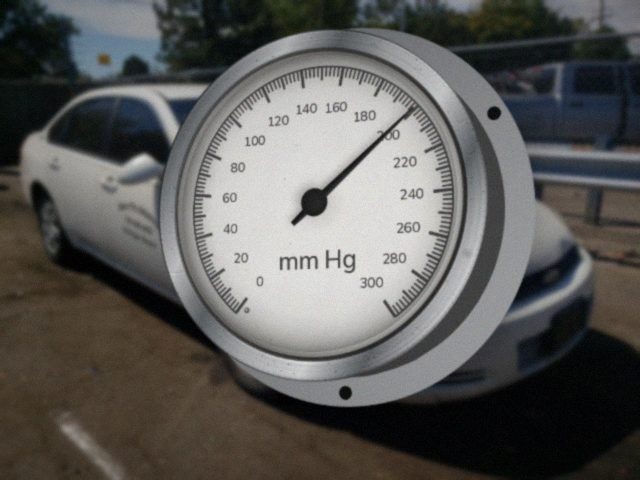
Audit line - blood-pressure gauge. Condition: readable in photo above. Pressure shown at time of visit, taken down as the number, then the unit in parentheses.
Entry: 200 (mmHg)
